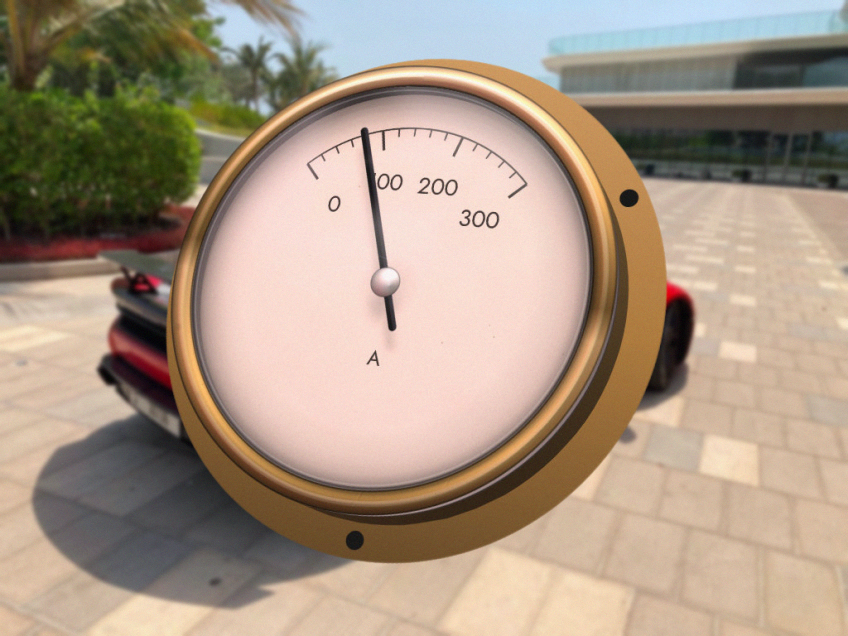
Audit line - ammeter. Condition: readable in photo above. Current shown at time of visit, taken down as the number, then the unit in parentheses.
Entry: 80 (A)
